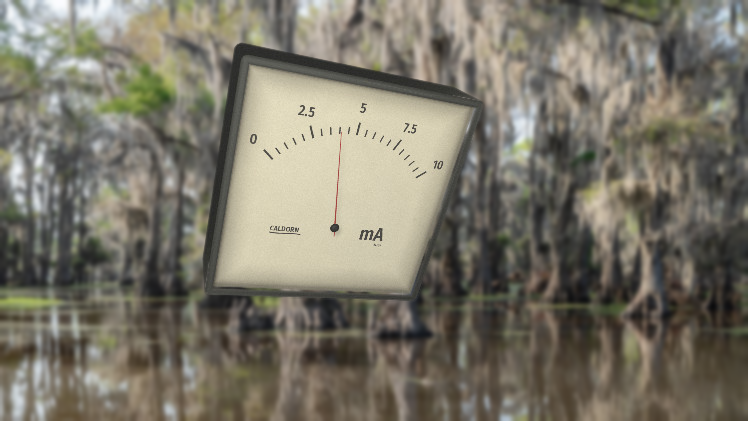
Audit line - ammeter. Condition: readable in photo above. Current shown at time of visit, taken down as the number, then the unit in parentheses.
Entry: 4 (mA)
